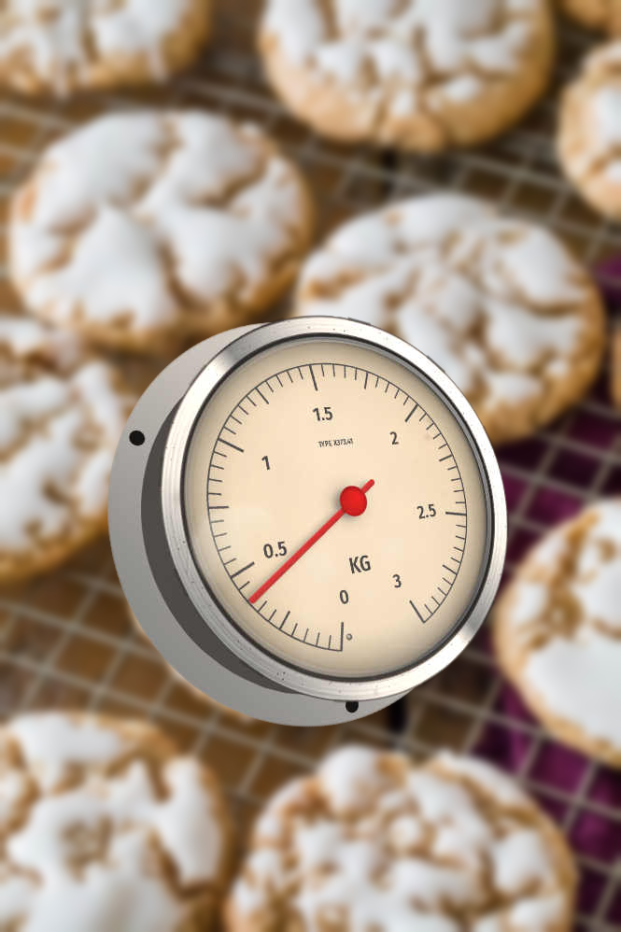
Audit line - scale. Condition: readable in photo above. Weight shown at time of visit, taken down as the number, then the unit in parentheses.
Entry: 0.4 (kg)
